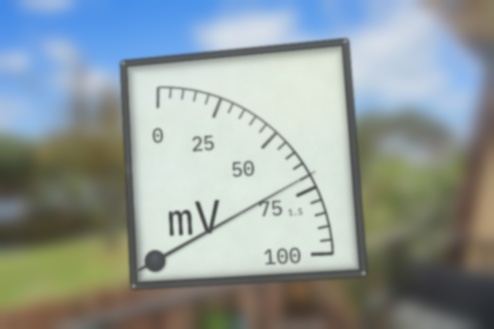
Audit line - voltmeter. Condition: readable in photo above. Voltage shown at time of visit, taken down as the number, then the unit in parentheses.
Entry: 70 (mV)
